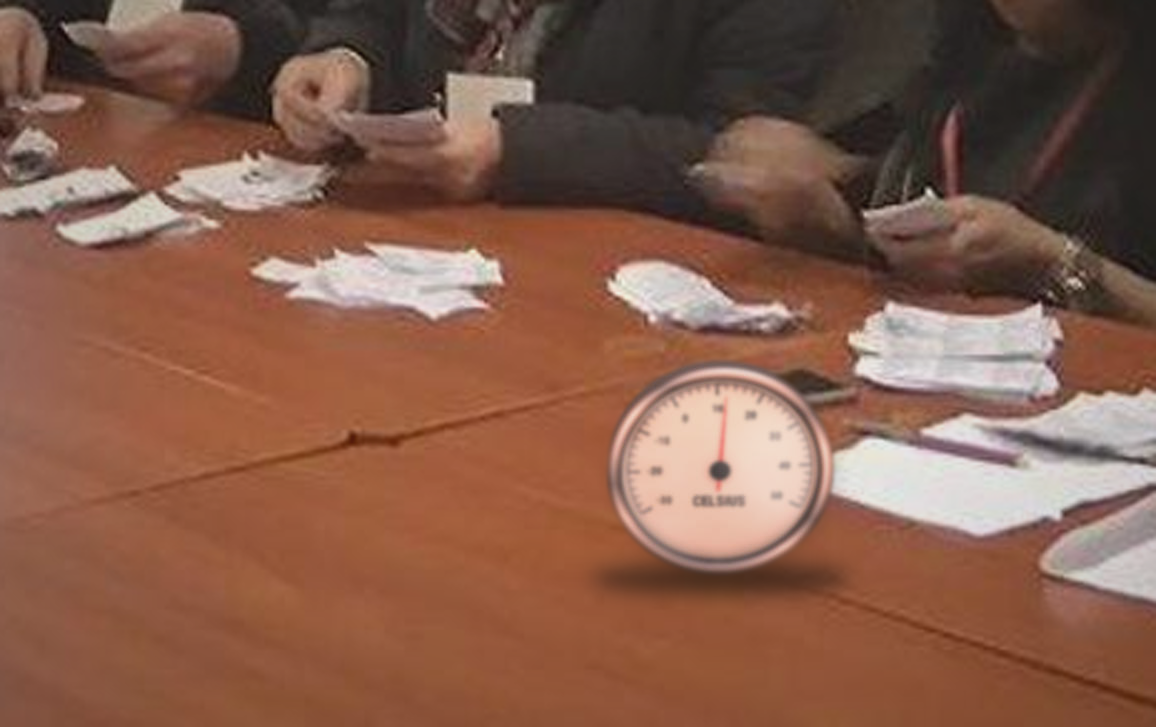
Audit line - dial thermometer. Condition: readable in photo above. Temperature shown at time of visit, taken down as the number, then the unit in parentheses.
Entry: 12 (°C)
